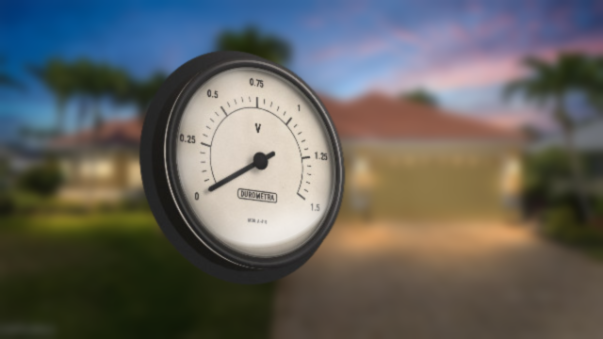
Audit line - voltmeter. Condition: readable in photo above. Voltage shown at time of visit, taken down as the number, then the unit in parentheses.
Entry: 0 (V)
